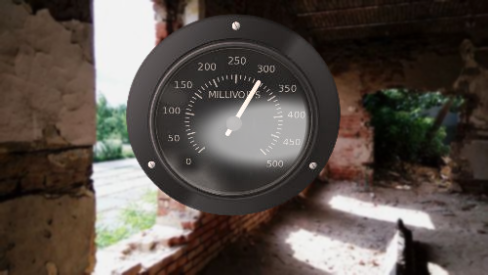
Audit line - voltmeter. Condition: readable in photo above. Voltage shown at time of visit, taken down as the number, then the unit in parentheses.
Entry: 300 (mV)
